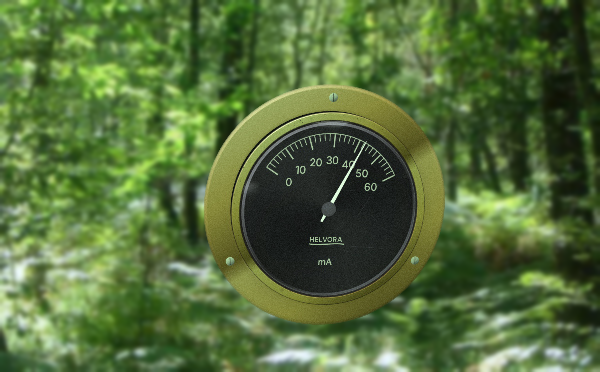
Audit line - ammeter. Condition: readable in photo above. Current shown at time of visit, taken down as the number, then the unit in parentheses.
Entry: 42 (mA)
